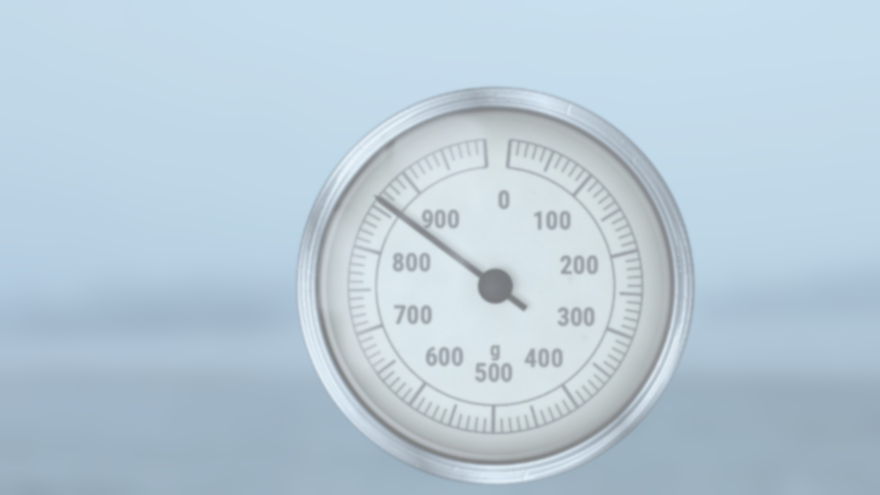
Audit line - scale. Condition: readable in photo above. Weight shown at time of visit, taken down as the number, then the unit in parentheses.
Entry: 860 (g)
